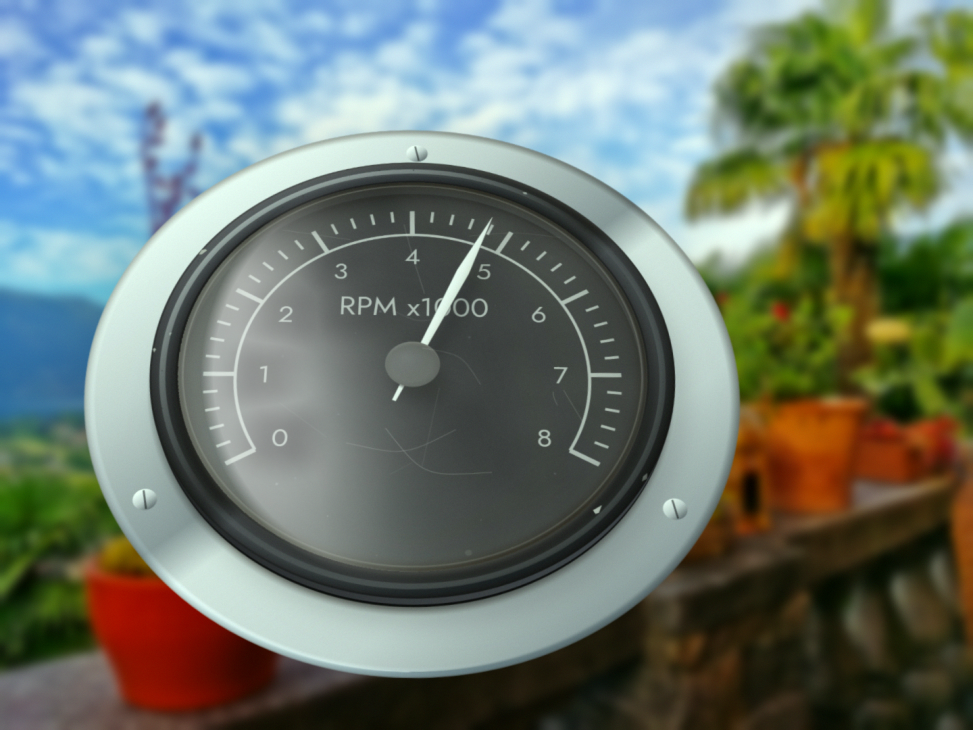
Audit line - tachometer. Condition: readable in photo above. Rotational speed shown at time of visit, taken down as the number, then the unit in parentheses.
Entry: 4800 (rpm)
